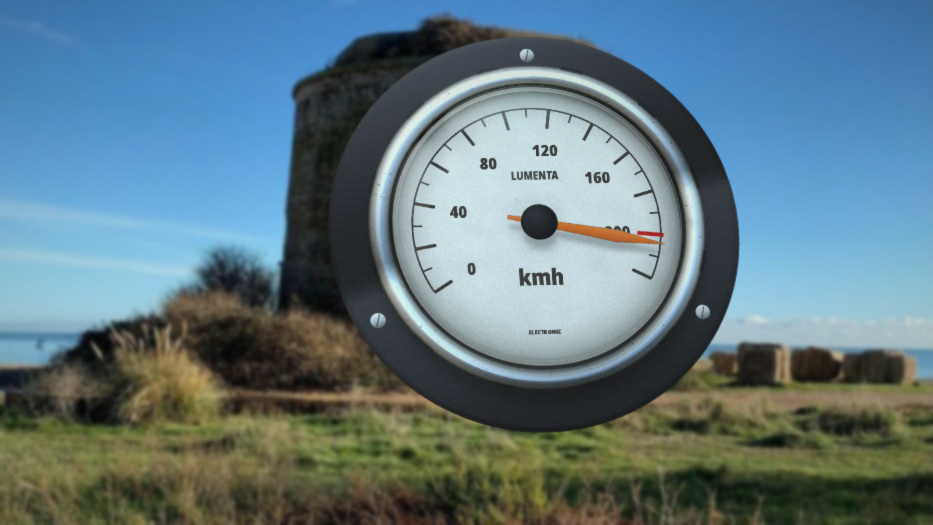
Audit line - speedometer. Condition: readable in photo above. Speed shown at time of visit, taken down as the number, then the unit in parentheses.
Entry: 205 (km/h)
